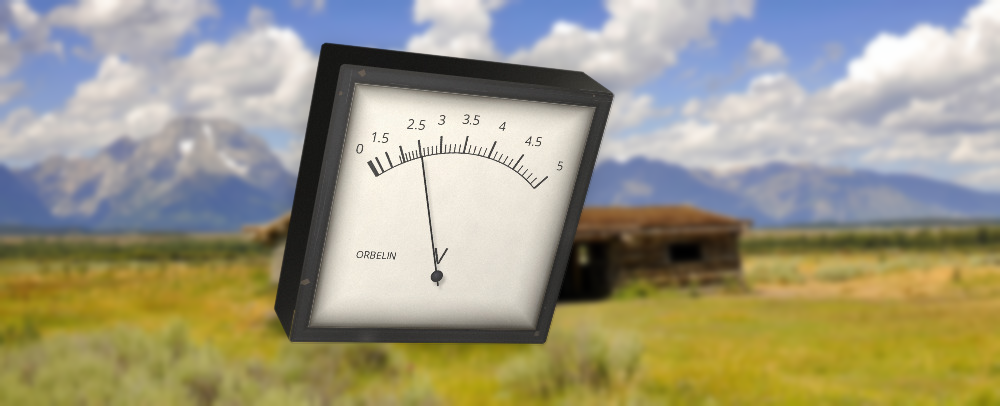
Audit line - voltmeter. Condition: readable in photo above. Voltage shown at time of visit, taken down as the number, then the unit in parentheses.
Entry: 2.5 (V)
